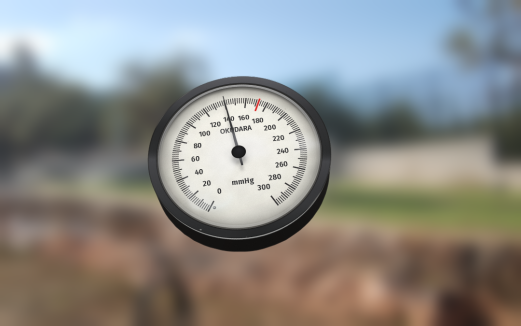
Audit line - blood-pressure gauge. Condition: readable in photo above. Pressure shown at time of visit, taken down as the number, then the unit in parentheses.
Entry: 140 (mmHg)
